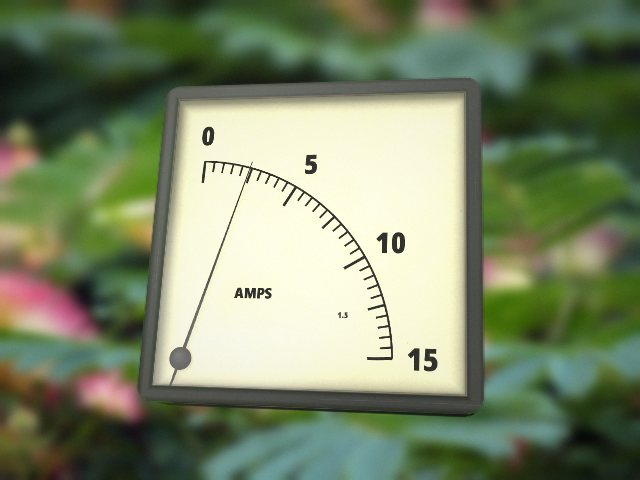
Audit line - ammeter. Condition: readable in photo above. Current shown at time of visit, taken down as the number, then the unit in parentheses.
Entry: 2.5 (A)
